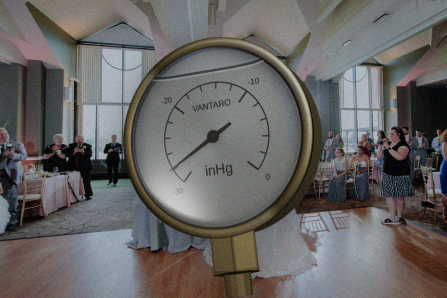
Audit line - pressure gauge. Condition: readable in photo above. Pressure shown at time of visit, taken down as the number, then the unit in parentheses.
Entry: -28 (inHg)
